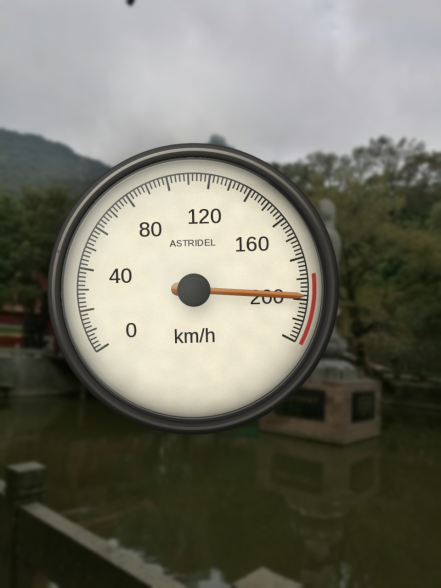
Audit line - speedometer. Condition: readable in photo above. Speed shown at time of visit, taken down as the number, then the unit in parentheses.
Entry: 198 (km/h)
